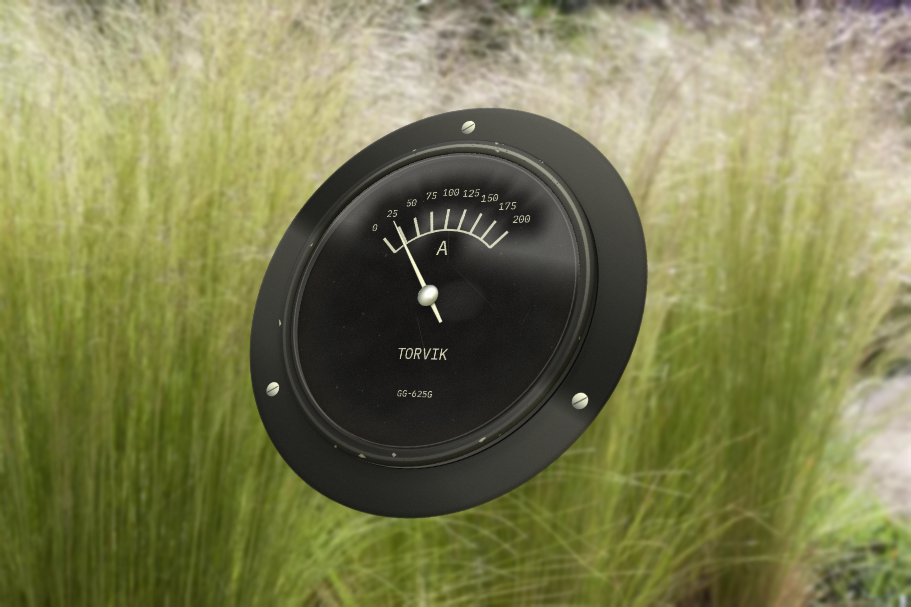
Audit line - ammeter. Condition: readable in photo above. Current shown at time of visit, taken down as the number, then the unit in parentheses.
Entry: 25 (A)
